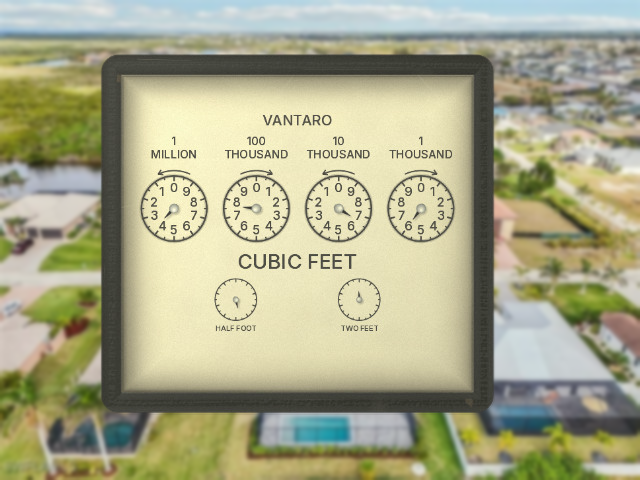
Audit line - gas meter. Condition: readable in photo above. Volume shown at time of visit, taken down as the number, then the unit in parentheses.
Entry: 376600 (ft³)
